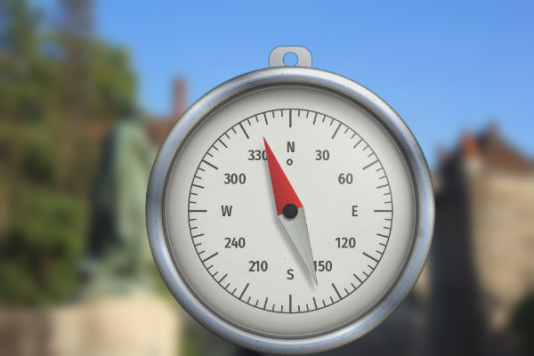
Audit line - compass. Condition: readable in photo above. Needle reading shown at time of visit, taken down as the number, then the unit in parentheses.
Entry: 340 (°)
